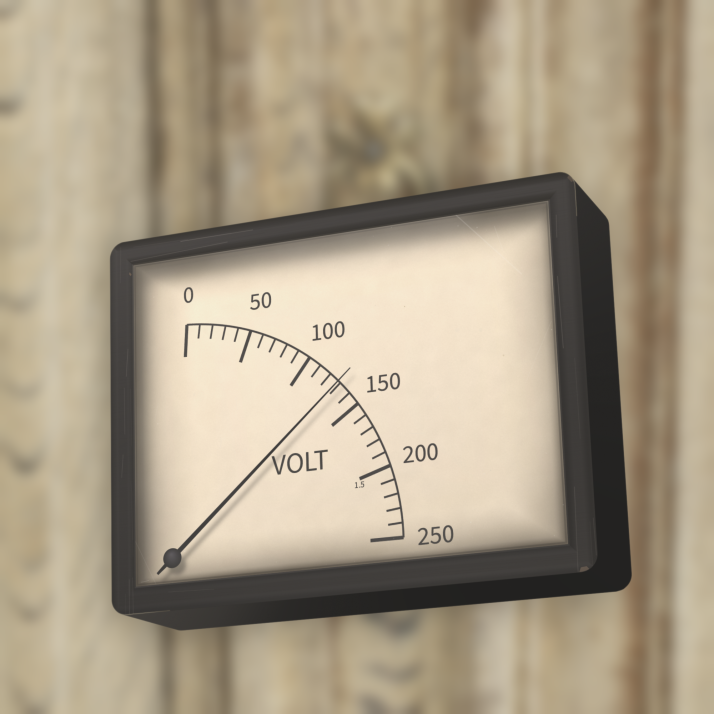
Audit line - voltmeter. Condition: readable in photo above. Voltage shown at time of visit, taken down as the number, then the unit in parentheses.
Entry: 130 (V)
